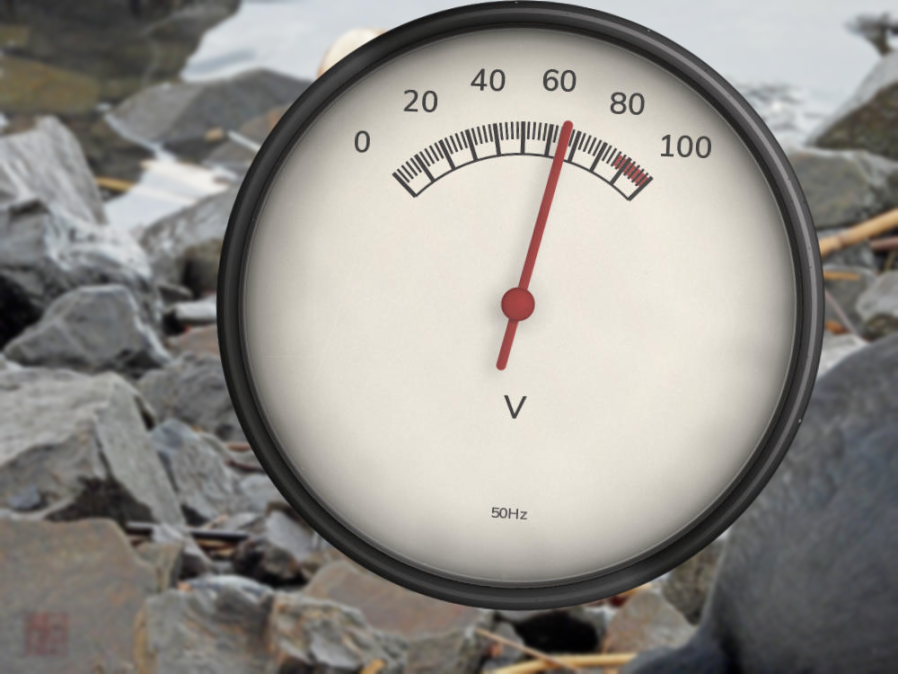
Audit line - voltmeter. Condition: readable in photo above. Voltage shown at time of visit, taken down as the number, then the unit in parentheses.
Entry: 66 (V)
